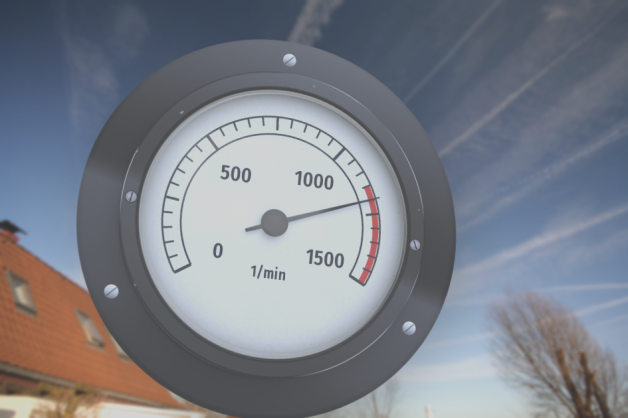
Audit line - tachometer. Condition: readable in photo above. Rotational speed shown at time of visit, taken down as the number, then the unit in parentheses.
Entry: 1200 (rpm)
